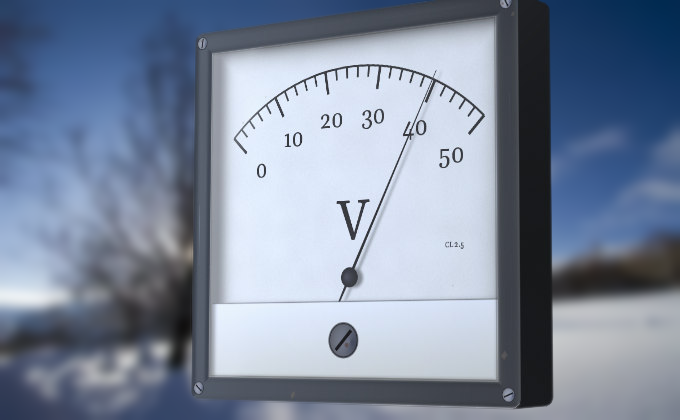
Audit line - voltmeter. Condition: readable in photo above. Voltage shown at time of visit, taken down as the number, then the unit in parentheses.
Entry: 40 (V)
